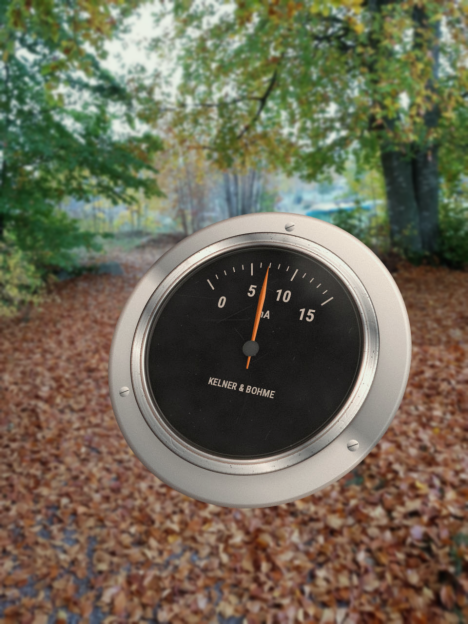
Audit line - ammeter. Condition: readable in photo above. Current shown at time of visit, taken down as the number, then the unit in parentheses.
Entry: 7 (mA)
